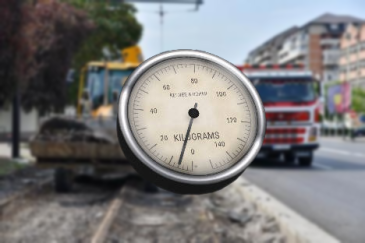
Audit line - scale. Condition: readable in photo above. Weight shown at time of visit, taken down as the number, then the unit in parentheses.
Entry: 6 (kg)
